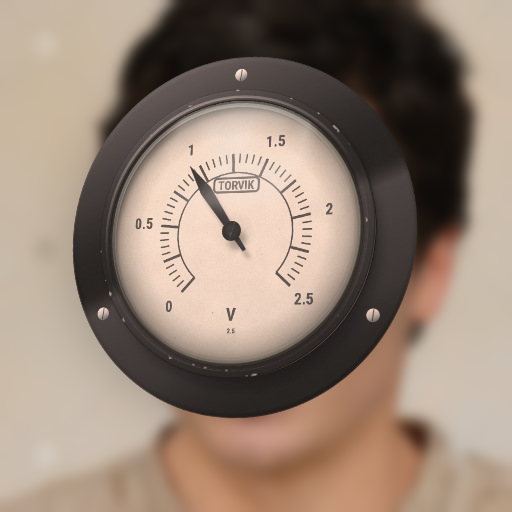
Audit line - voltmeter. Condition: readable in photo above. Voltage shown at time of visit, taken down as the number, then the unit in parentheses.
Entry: 0.95 (V)
